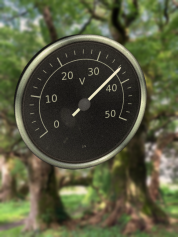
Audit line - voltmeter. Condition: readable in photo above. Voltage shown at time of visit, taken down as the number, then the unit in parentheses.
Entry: 36 (V)
